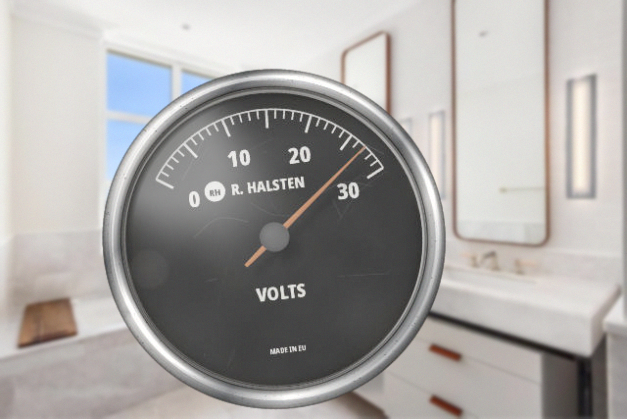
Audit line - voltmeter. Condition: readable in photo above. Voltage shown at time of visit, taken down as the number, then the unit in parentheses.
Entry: 27 (V)
